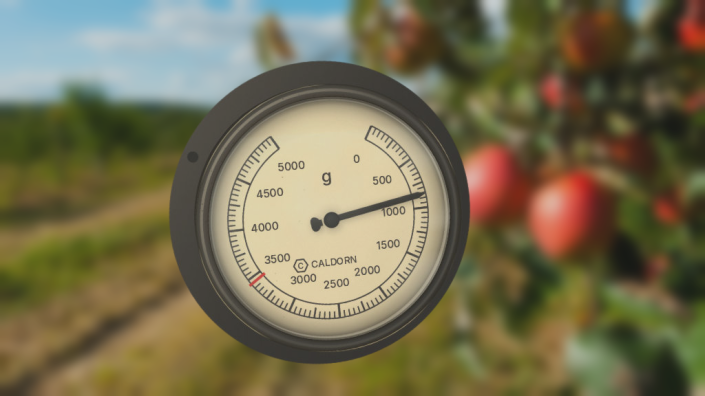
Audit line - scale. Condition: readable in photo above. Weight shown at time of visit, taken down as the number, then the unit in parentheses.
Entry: 850 (g)
